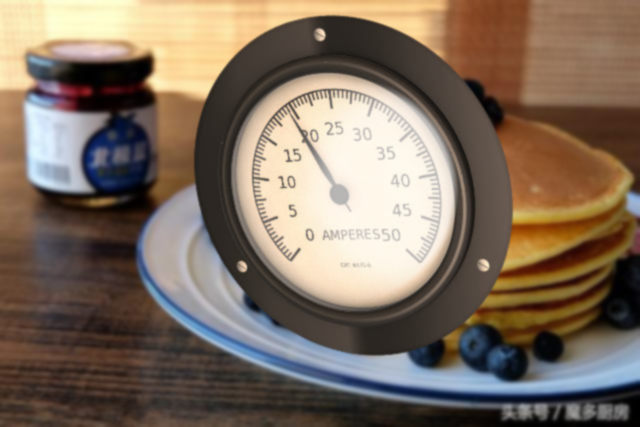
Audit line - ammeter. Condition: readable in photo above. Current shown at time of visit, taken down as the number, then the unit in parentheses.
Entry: 20 (A)
